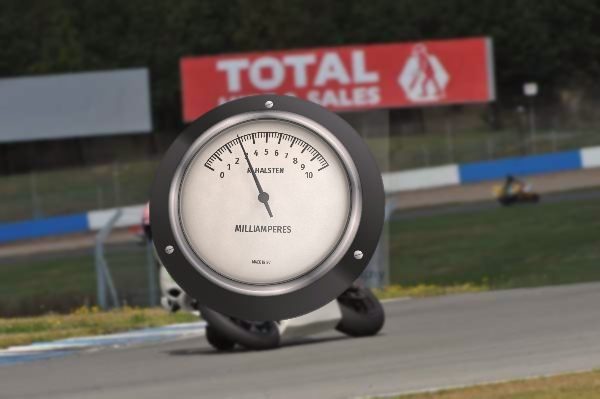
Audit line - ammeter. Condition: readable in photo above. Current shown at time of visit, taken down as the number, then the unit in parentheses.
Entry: 3 (mA)
